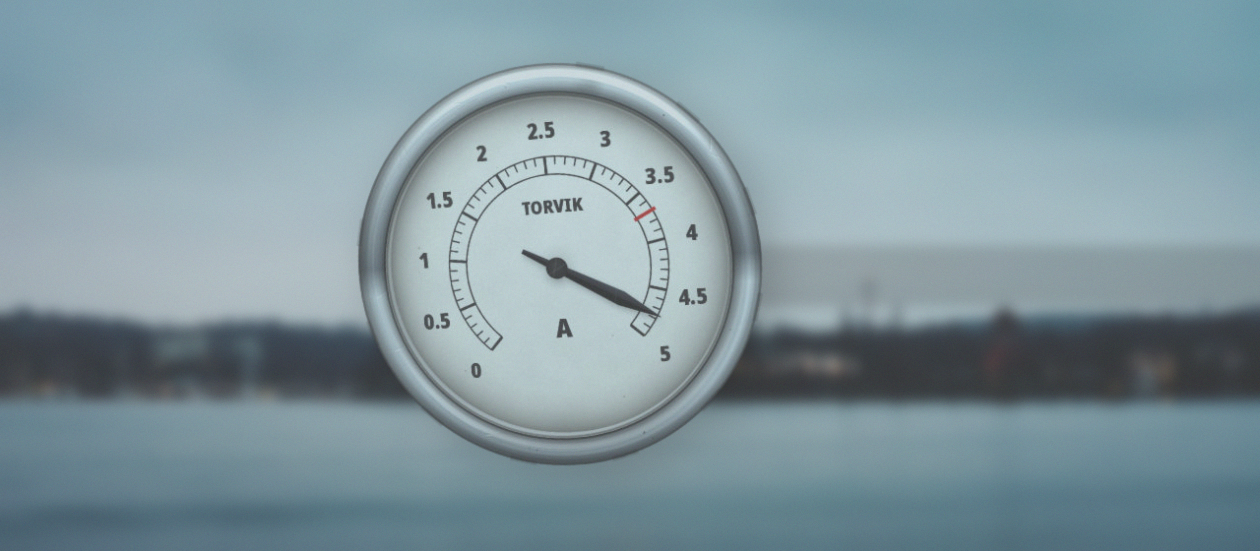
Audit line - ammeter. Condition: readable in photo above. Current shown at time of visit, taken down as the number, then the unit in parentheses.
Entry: 4.75 (A)
